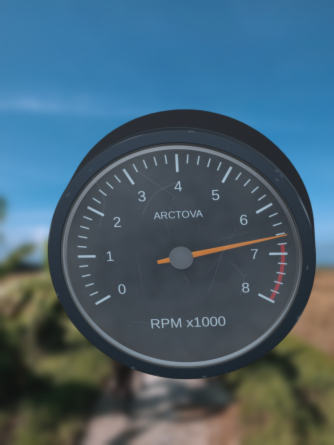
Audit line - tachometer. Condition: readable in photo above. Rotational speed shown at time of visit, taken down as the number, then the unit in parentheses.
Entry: 6600 (rpm)
